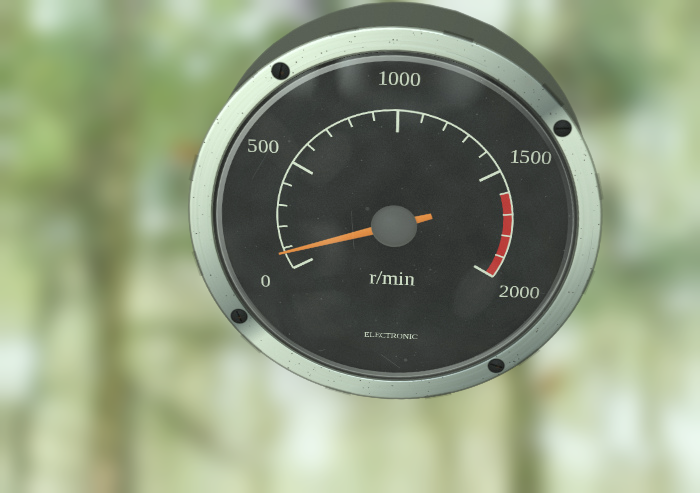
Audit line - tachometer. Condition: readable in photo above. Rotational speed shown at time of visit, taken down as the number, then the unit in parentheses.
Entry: 100 (rpm)
